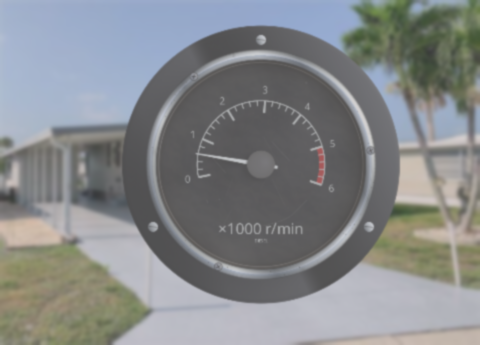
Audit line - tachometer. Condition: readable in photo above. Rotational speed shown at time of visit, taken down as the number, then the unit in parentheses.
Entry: 600 (rpm)
